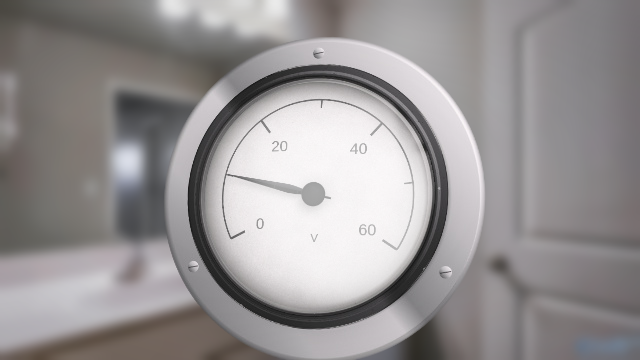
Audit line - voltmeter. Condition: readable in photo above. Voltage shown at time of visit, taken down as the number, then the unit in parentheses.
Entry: 10 (V)
